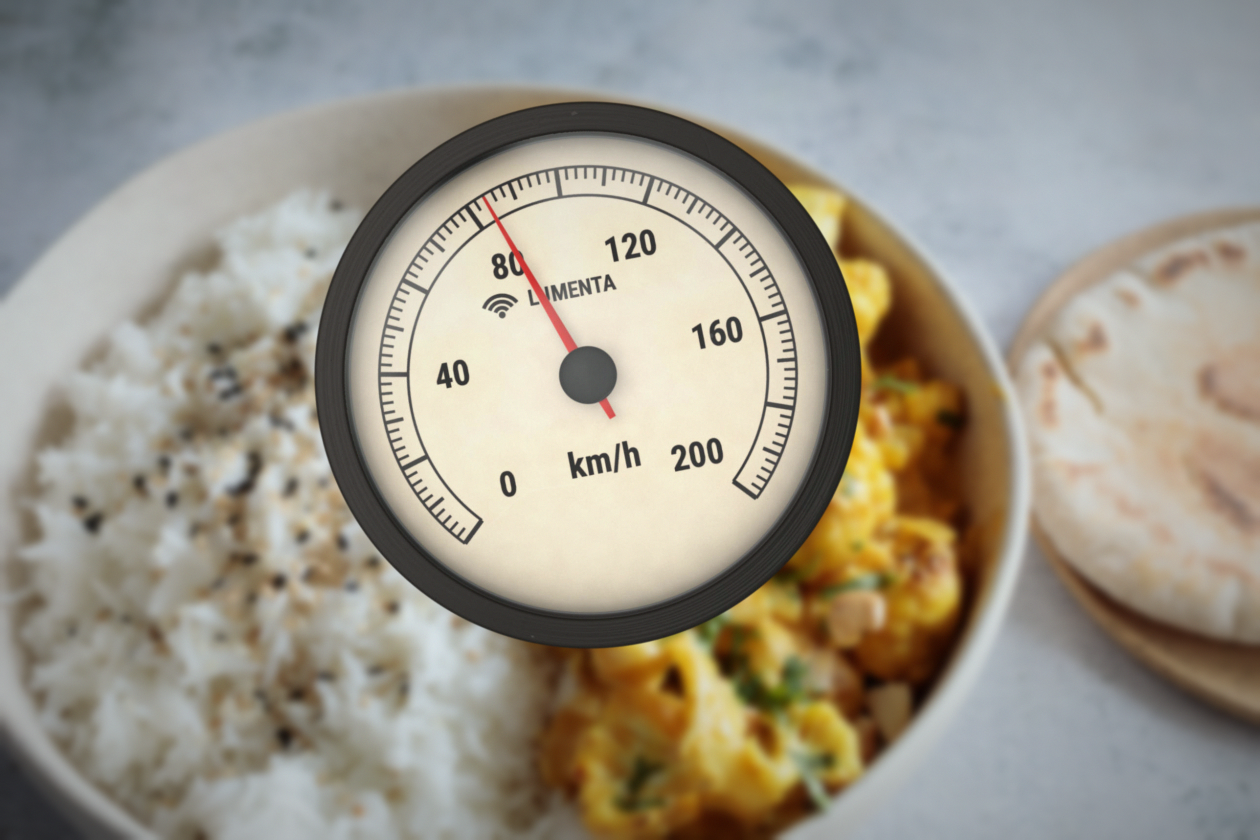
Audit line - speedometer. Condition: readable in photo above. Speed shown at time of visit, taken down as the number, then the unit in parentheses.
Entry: 84 (km/h)
